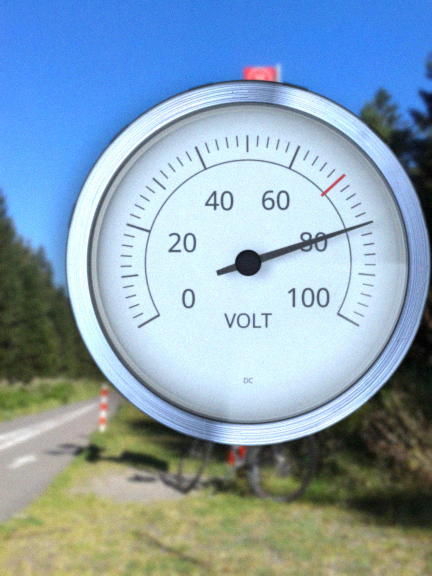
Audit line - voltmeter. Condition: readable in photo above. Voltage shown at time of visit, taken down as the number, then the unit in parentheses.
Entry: 80 (V)
